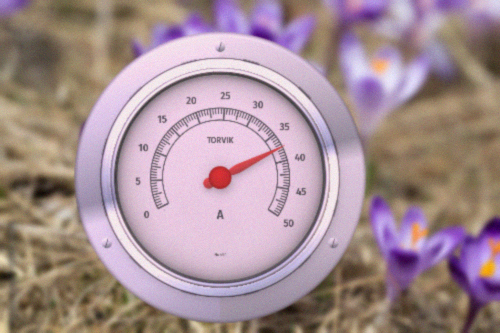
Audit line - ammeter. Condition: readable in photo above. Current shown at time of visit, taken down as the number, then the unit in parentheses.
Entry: 37.5 (A)
